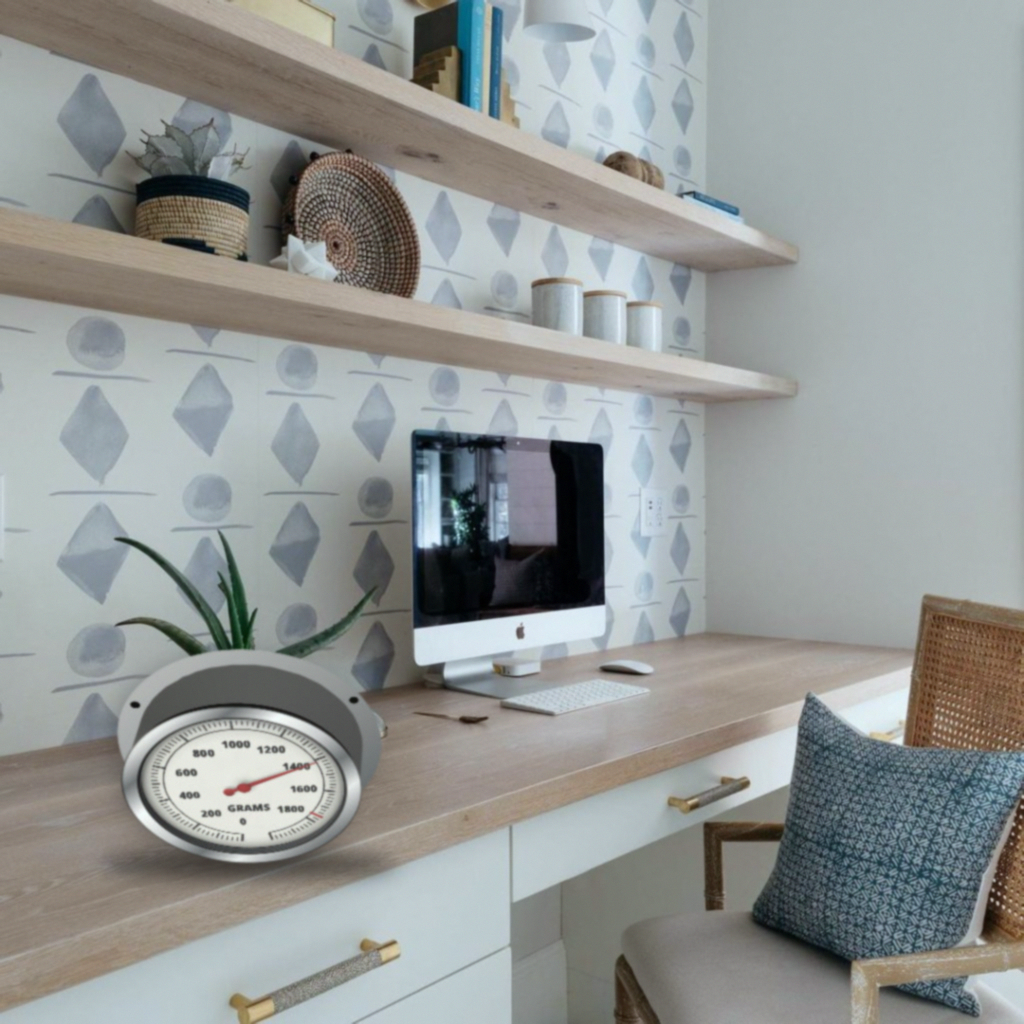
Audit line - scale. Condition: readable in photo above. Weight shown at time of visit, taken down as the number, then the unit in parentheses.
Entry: 1400 (g)
